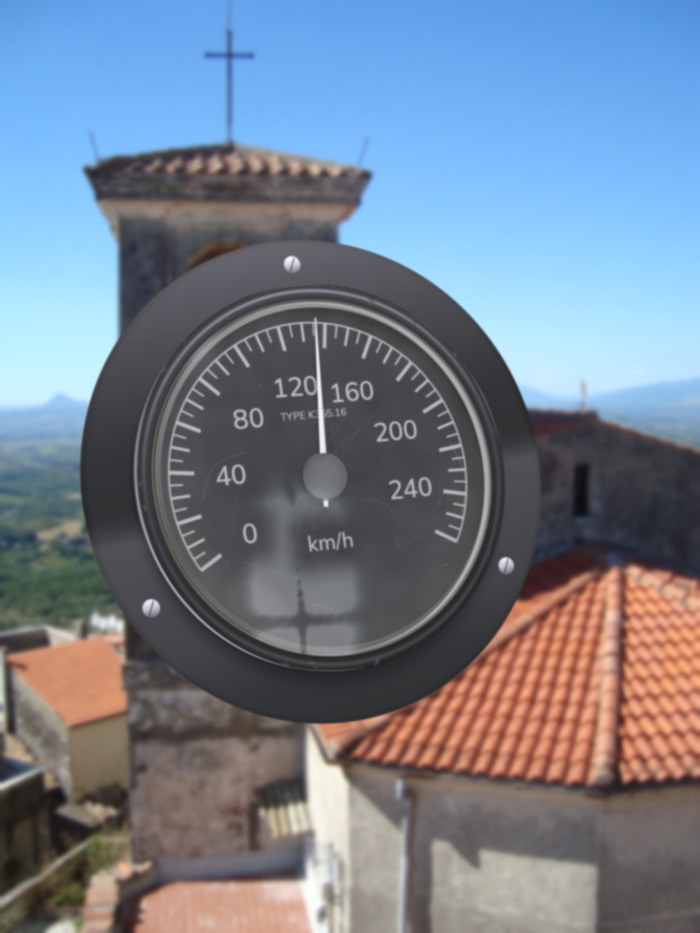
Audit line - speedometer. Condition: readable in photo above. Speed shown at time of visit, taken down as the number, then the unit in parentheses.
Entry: 135 (km/h)
